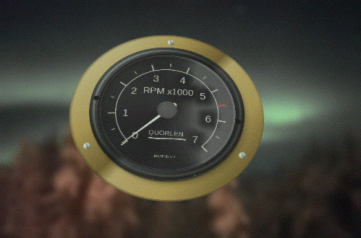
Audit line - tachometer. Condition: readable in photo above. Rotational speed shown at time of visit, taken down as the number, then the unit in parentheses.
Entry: 0 (rpm)
